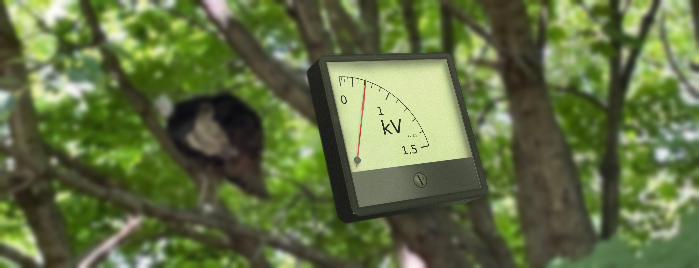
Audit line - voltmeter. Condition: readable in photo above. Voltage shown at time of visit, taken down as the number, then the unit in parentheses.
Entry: 0.7 (kV)
